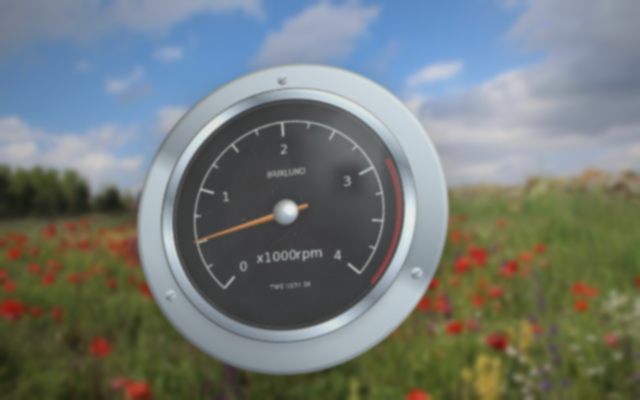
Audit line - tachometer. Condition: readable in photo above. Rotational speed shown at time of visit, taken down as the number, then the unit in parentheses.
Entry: 500 (rpm)
